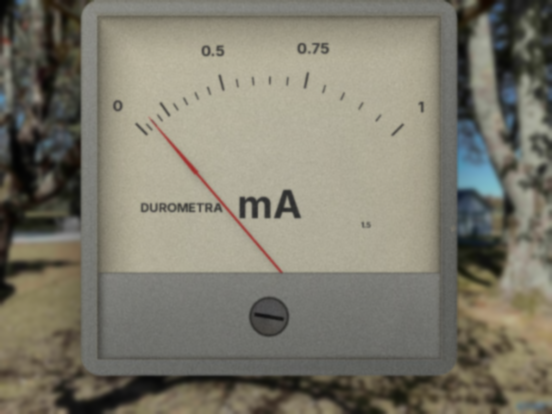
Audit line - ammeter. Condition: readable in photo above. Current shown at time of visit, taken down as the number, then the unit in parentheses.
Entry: 0.15 (mA)
